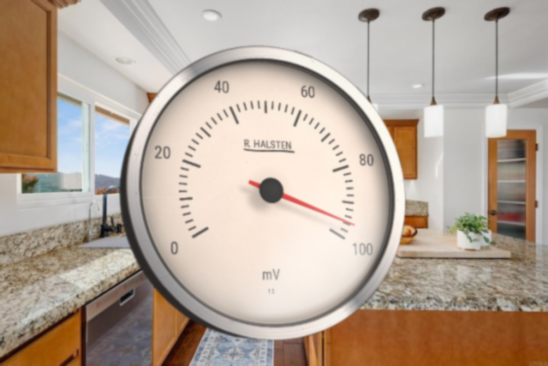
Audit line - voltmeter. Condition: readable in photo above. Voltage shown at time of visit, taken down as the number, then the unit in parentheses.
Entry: 96 (mV)
